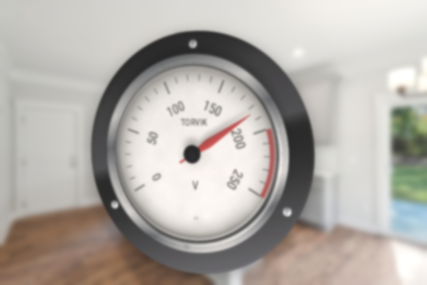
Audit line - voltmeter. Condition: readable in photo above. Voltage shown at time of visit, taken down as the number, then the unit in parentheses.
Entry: 185 (V)
